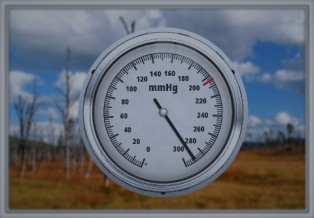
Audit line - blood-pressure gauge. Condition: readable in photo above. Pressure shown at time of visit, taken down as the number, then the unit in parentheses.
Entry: 290 (mmHg)
